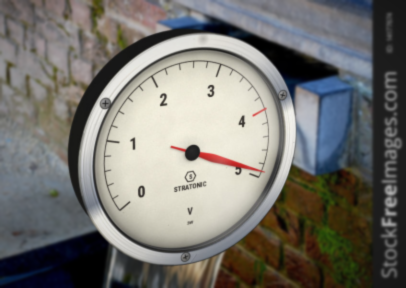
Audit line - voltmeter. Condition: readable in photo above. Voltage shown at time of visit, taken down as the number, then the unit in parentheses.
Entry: 4.9 (V)
